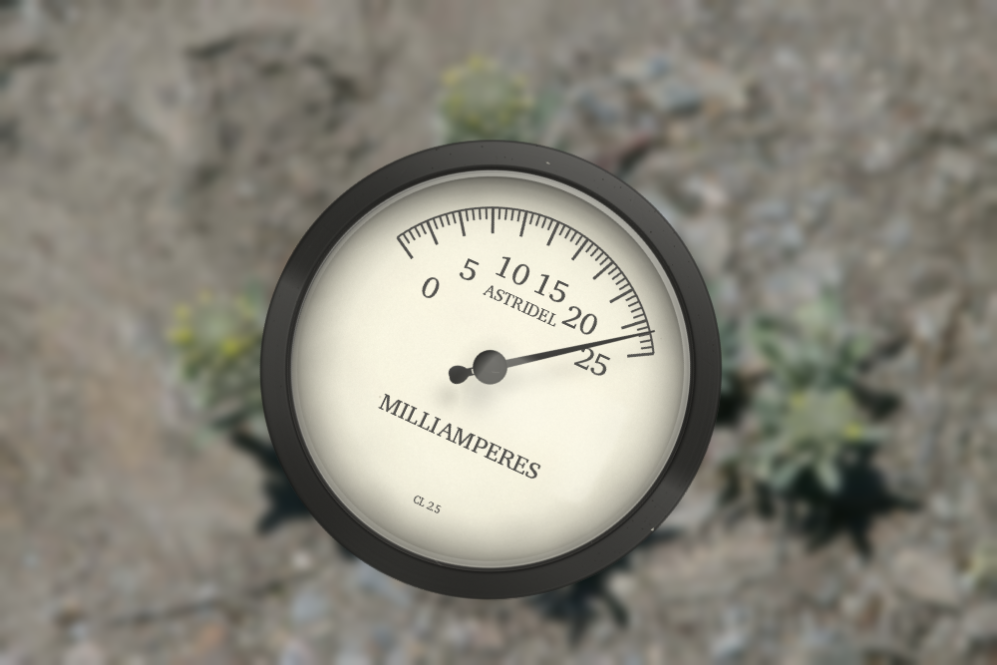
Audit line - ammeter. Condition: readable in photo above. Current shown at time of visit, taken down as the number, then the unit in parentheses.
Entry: 23.5 (mA)
